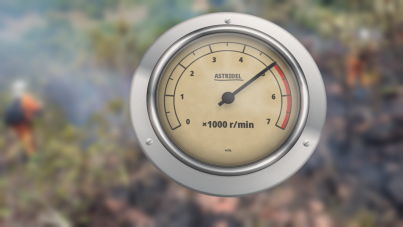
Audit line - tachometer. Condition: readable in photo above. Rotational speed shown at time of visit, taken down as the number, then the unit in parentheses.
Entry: 5000 (rpm)
